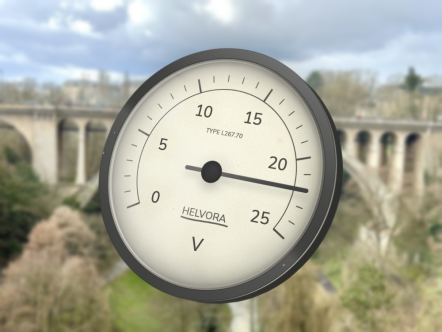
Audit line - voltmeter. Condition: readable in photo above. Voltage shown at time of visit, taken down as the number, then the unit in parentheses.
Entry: 22 (V)
